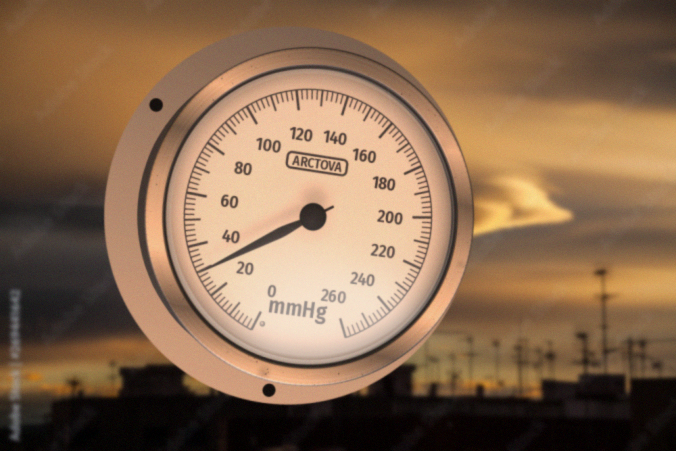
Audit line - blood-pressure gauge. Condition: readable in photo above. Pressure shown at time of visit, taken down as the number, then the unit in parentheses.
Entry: 30 (mmHg)
